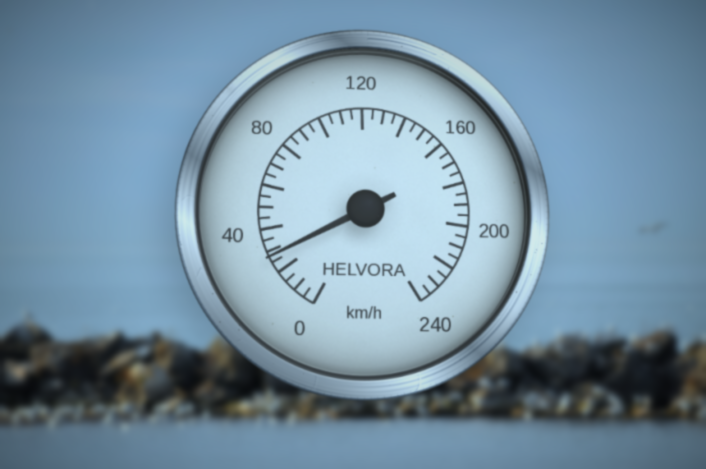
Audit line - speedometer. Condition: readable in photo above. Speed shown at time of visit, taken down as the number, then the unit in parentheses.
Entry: 27.5 (km/h)
